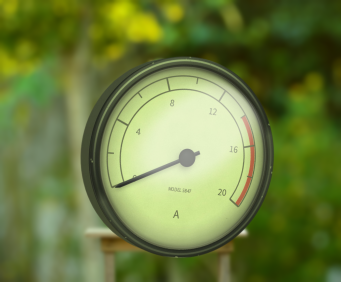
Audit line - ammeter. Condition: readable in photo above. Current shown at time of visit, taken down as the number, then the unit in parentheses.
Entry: 0 (A)
